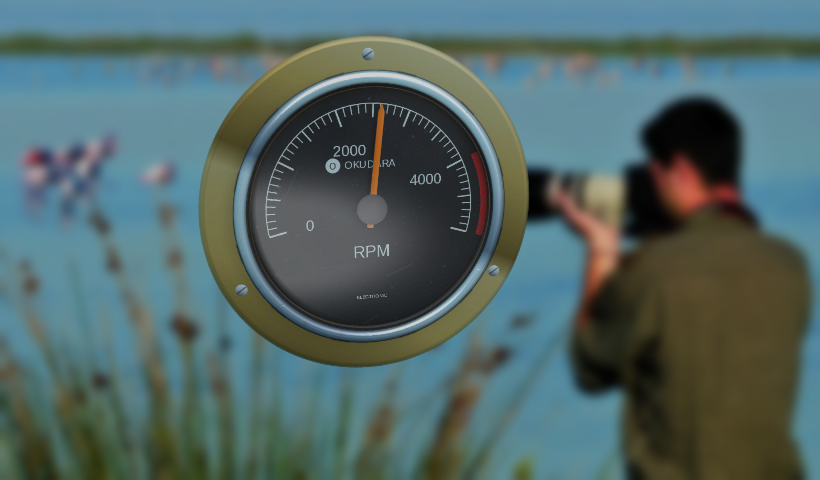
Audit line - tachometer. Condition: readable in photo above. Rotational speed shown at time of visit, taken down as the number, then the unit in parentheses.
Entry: 2600 (rpm)
